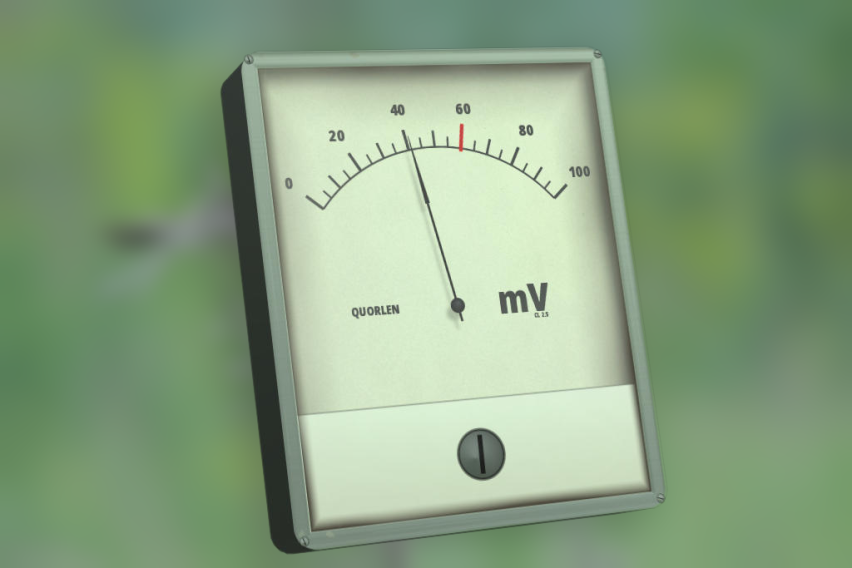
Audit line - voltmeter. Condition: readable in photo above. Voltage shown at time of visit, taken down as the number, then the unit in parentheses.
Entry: 40 (mV)
